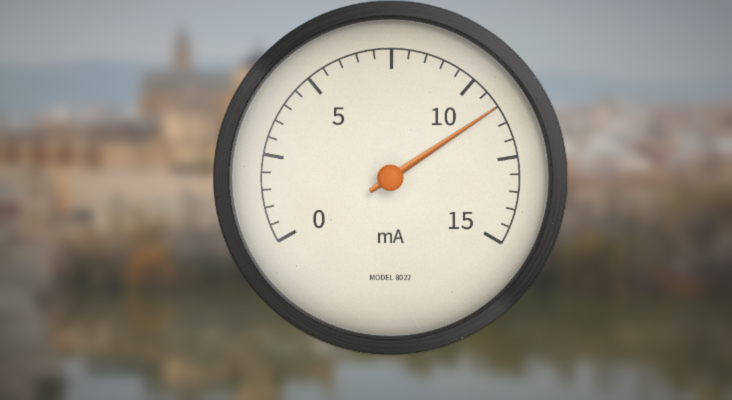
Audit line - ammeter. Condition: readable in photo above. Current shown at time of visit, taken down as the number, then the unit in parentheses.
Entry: 11 (mA)
